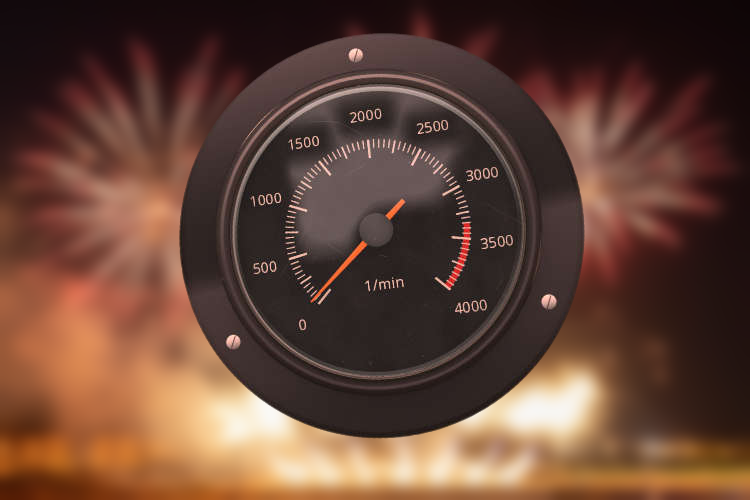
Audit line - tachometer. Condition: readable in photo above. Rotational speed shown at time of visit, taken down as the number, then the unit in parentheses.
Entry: 50 (rpm)
